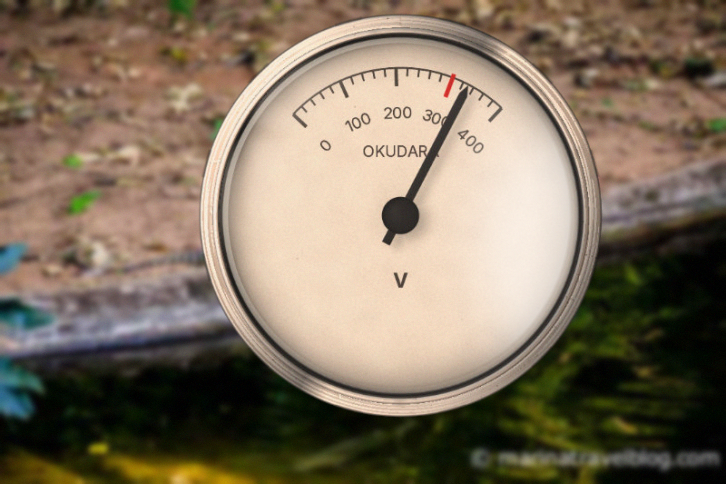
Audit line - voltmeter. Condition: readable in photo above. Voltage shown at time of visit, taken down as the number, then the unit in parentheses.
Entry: 330 (V)
